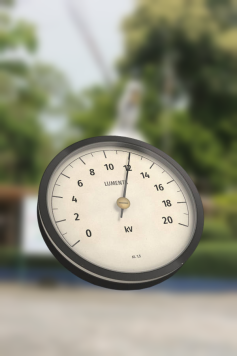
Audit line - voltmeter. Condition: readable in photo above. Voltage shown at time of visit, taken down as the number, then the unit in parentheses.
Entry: 12 (kV)
